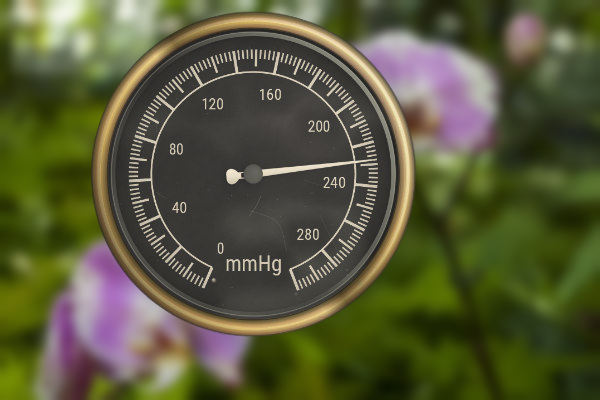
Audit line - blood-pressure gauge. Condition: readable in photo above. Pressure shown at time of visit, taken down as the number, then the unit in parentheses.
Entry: 228 (mmHg)
